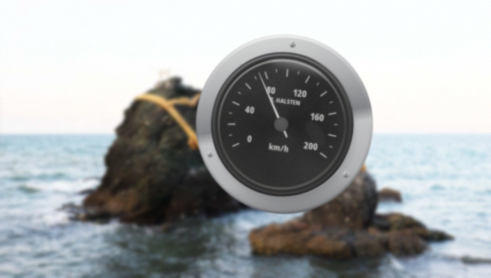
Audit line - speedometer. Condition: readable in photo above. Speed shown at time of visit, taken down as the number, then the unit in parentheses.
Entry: 75 (km/h)
